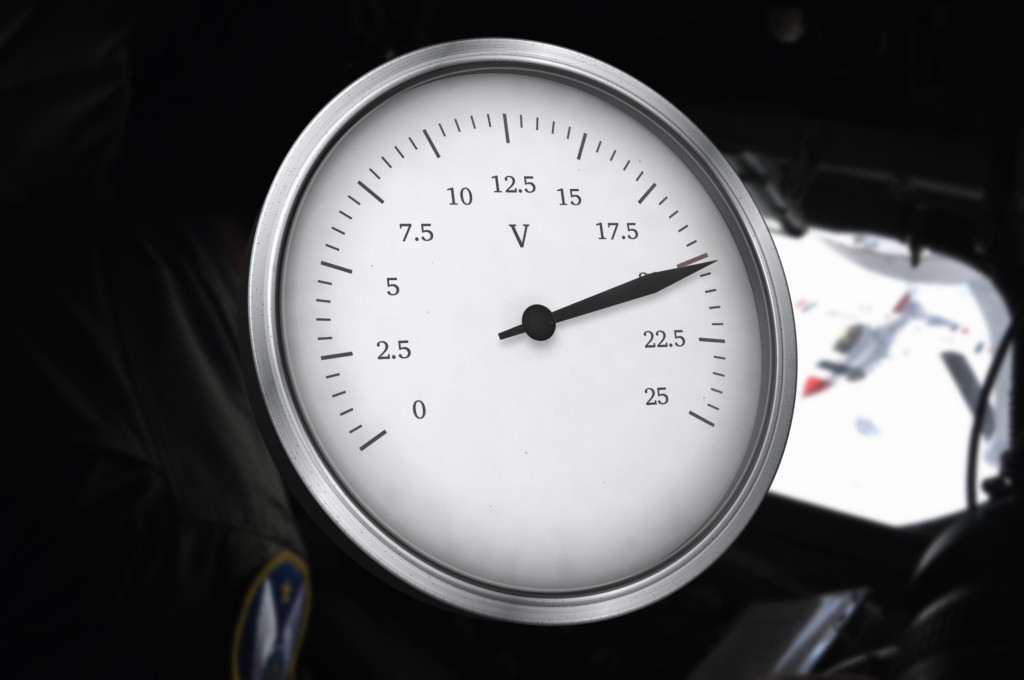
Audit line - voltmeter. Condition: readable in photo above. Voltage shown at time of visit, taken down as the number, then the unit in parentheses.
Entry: 20.25 (V)
